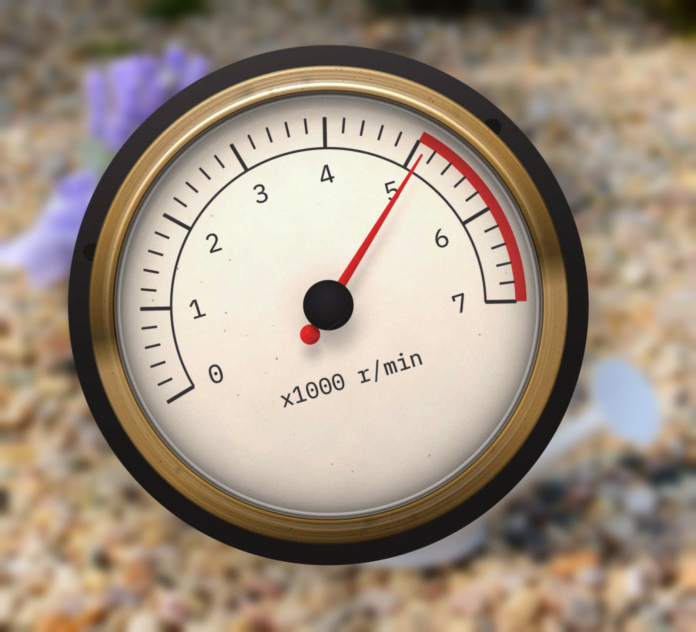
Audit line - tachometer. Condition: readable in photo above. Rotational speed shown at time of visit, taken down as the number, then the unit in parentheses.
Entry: 5100 (rpm)
